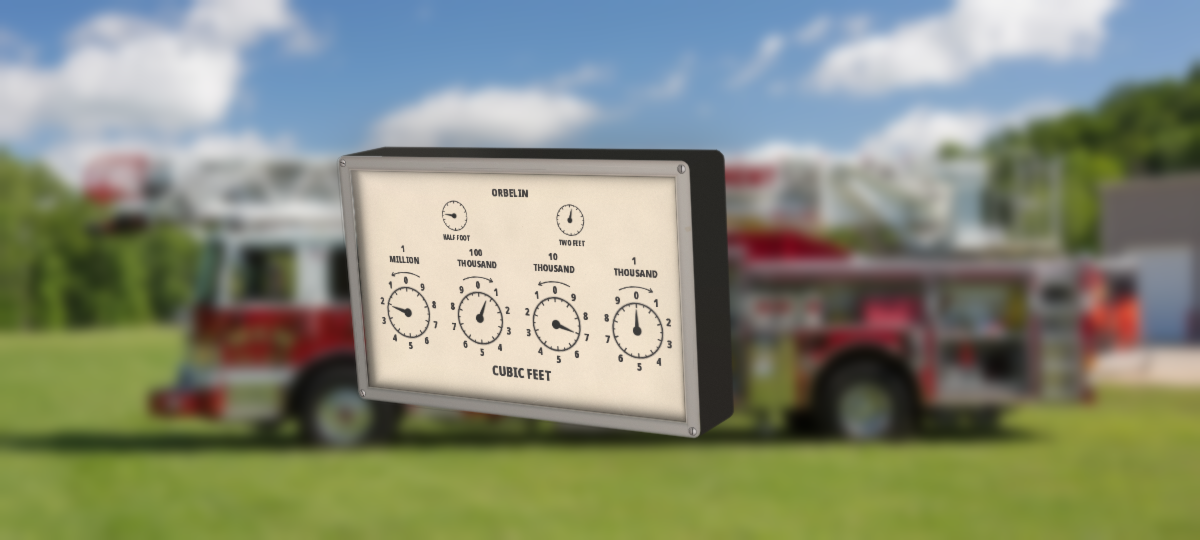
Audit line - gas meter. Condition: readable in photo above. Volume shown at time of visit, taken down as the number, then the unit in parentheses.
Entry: 207000 (ft³)
